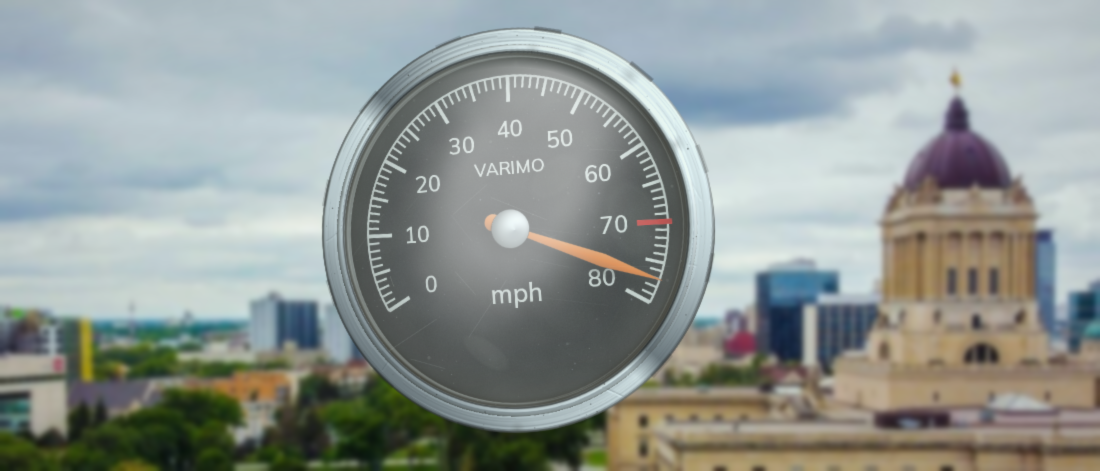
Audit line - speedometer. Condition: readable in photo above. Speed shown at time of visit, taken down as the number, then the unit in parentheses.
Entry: 77 (mph)
